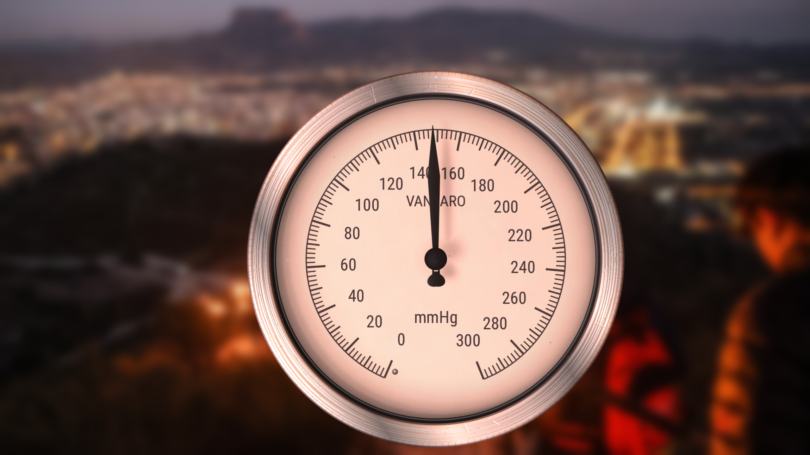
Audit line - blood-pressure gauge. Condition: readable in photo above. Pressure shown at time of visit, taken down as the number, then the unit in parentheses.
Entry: 148 (mmHg)
